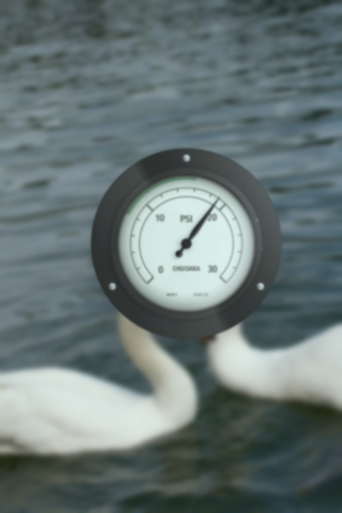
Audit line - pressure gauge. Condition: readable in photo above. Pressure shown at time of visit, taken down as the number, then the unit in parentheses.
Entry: 19 (psi)
